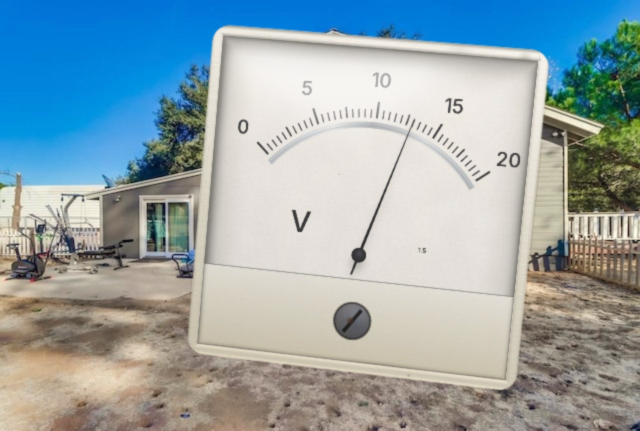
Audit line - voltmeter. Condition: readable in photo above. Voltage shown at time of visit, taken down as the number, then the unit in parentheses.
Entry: 13 (V)
